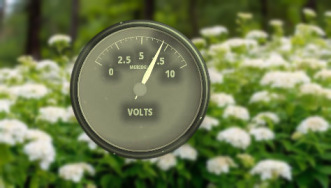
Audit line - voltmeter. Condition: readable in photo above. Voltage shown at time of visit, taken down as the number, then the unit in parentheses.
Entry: 7 (V)
